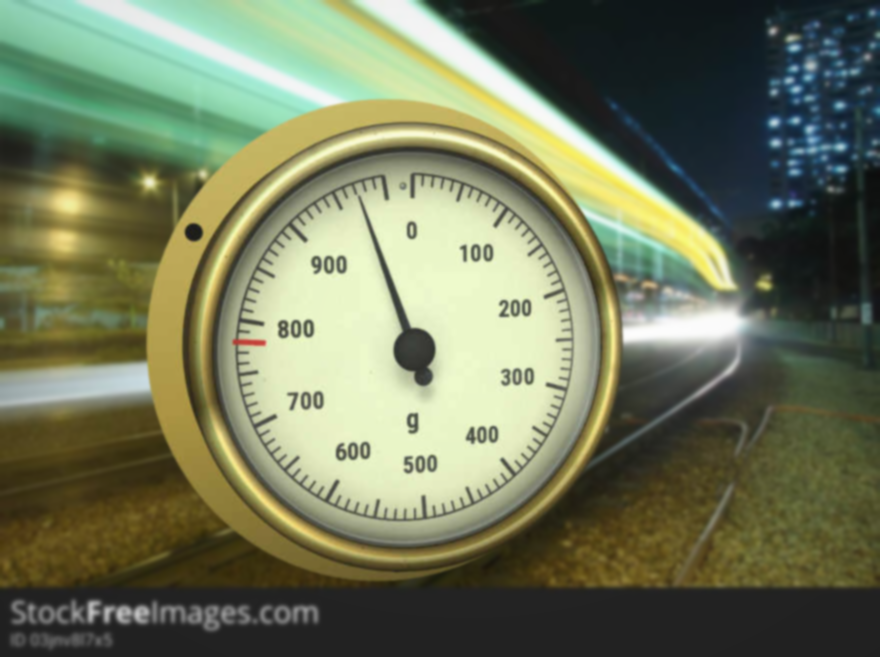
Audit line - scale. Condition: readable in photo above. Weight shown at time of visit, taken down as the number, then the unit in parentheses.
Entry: 970 (g)
